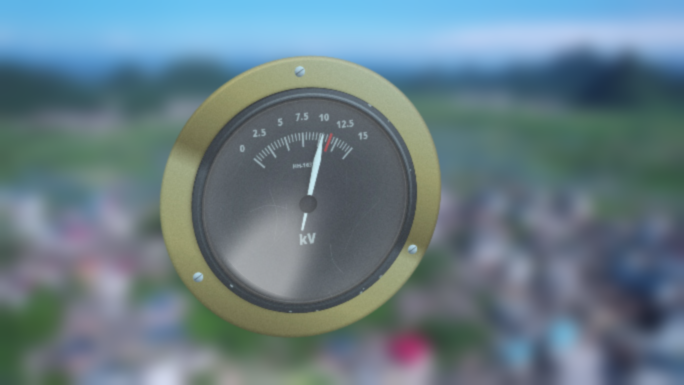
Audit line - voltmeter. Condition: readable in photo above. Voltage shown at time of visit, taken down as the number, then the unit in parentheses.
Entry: 10 (kV)
